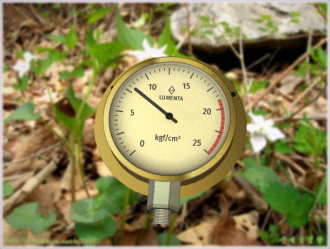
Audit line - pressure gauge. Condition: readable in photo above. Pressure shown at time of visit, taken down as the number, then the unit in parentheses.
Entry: 8 (kg/cm²)
